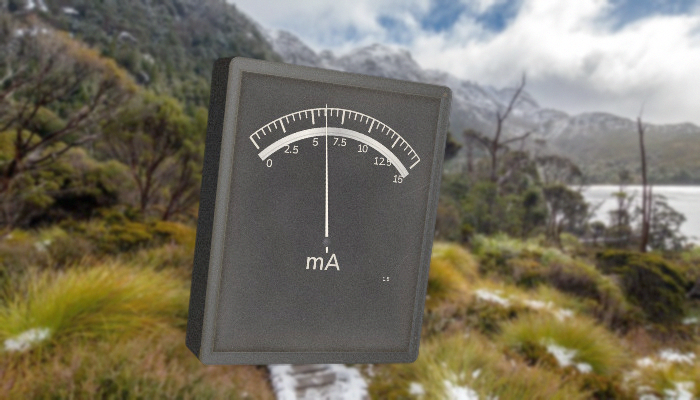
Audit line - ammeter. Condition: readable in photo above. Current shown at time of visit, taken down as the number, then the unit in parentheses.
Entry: 6 (mA)
